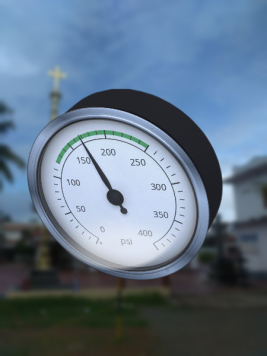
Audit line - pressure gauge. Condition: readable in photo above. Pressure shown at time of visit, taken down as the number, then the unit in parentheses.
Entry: 170 (psi)
